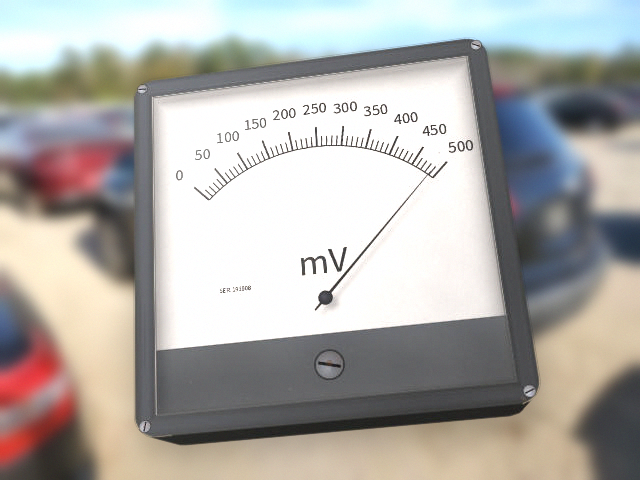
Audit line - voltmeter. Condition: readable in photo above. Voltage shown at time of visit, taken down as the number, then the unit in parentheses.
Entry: 490 (mV)
